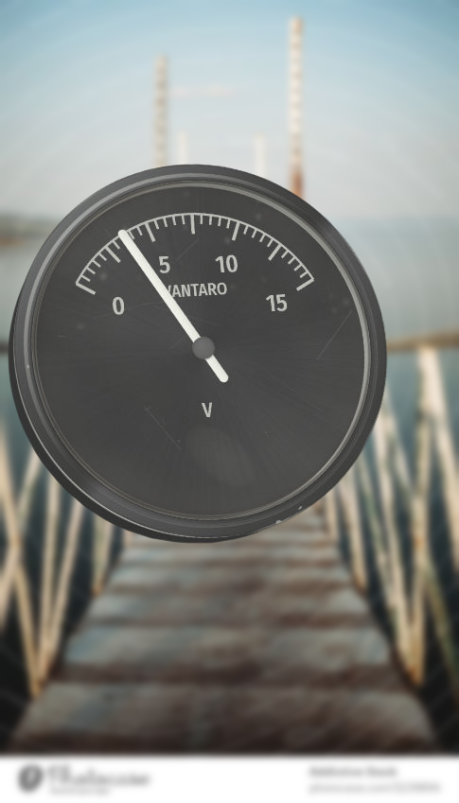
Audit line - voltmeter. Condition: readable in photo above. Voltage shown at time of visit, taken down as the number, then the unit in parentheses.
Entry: 3.5 (V)
